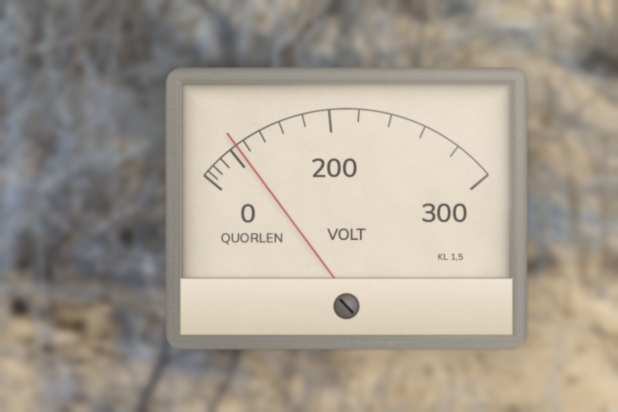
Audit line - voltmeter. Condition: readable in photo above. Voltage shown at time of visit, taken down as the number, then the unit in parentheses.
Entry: 110 (V)
